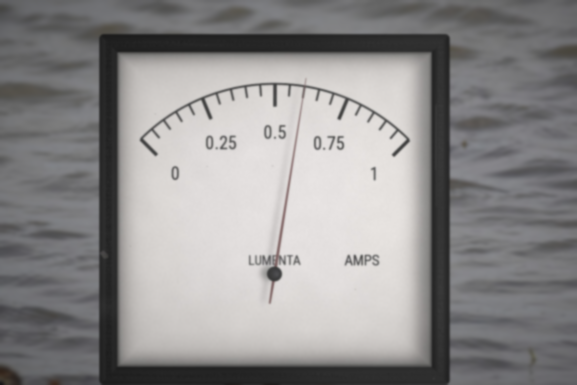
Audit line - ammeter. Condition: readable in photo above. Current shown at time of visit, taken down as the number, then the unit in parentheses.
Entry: 0.6 (A)
